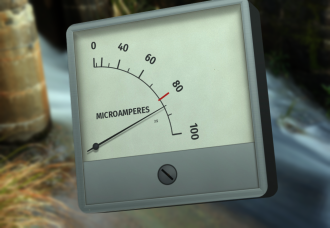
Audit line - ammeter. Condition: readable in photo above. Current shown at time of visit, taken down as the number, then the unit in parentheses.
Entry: 85 (µA)
